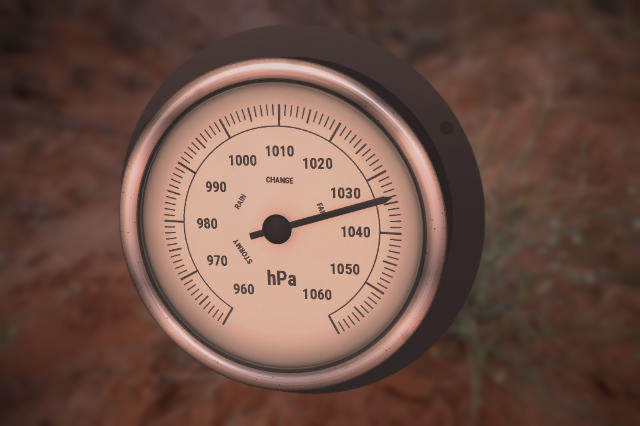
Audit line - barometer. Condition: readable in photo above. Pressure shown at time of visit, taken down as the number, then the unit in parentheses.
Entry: 1034 (hPa)
